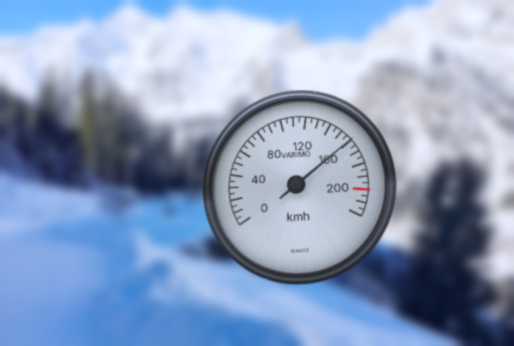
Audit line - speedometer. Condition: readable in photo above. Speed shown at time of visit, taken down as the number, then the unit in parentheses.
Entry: 160 (km/h)
